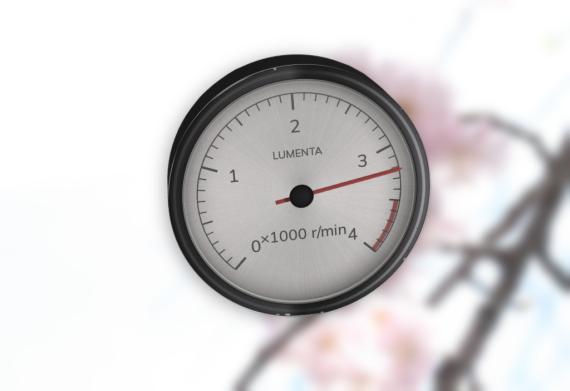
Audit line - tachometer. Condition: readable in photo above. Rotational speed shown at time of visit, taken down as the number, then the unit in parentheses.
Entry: 3200 (rpm)
